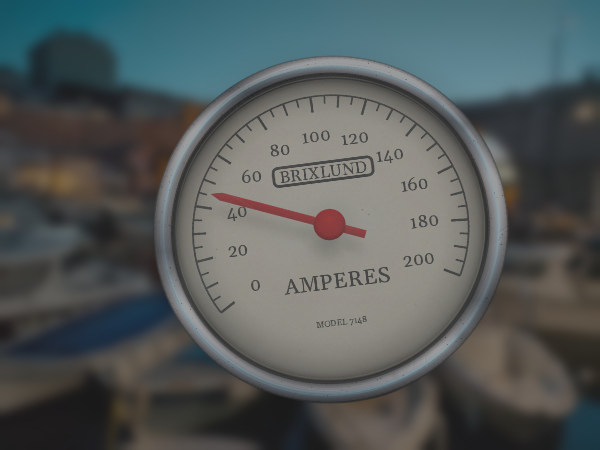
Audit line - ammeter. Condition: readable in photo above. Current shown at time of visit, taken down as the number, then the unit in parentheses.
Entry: 45 (A)
